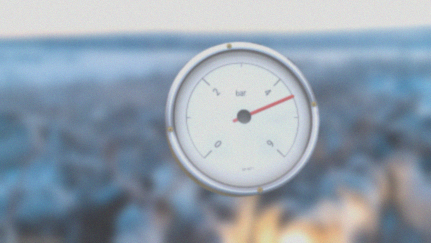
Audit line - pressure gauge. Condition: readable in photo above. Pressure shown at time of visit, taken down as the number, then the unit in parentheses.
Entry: 4.5 (bar)
